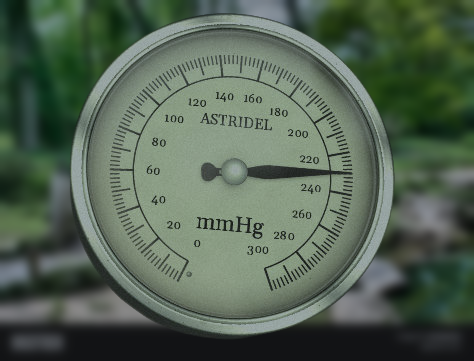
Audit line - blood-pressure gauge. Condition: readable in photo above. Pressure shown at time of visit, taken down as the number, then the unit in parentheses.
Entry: 230 (mmHg)
